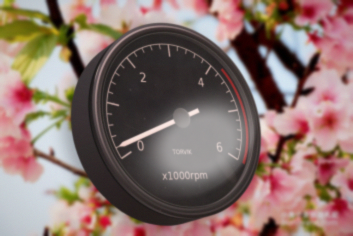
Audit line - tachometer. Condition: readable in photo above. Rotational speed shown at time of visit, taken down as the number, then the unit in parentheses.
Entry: 200 (rpm)
